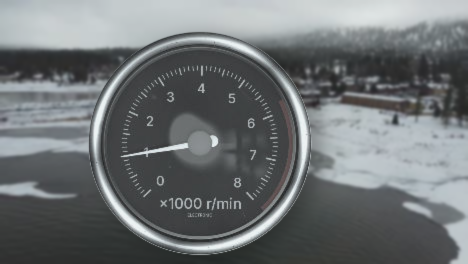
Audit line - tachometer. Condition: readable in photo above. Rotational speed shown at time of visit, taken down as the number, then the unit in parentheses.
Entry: 1000 (rpm)
